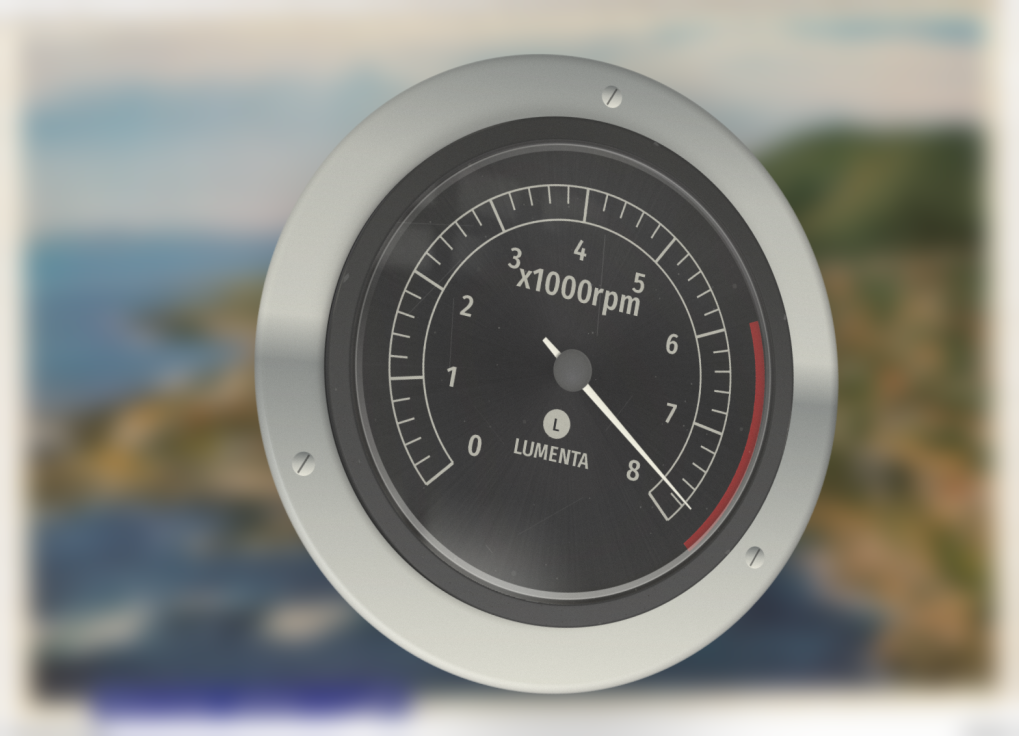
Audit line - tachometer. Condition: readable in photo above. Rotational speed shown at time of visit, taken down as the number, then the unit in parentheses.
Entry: 7800 (rpm)
